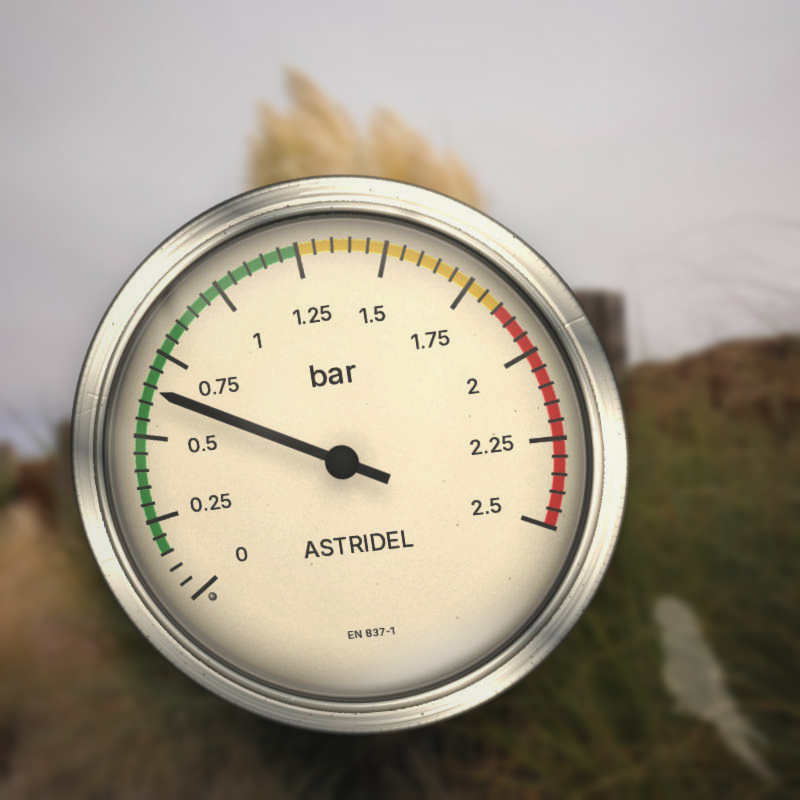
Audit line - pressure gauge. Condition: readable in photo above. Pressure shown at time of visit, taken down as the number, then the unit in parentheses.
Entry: 0.65 (bar)
